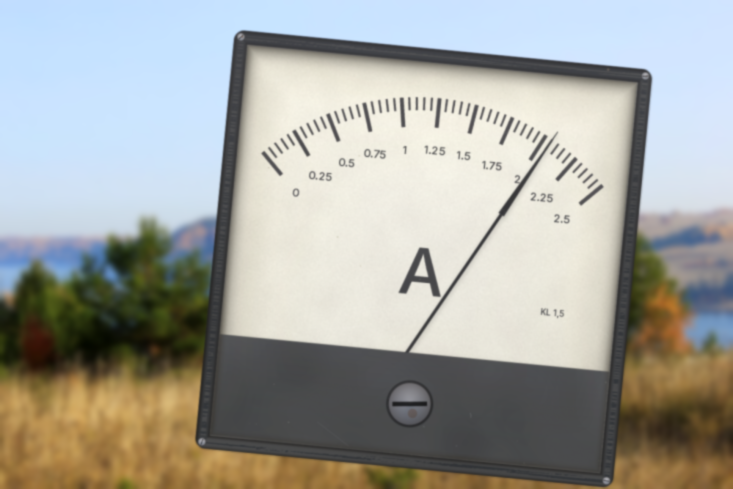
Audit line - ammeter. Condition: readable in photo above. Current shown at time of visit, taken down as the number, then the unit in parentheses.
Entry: 2.05 (A)
